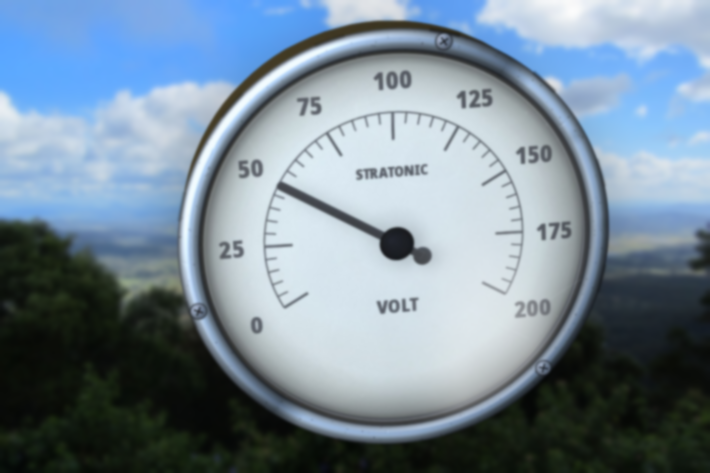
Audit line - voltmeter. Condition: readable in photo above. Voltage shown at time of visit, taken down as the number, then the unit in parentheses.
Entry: 50 (V)
